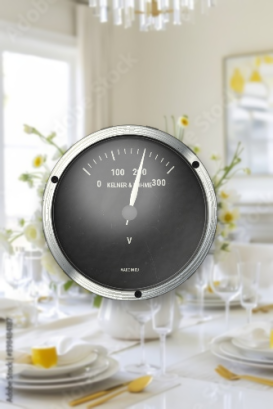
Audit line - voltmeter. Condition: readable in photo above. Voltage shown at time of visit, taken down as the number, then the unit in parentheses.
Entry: 200 (V)
